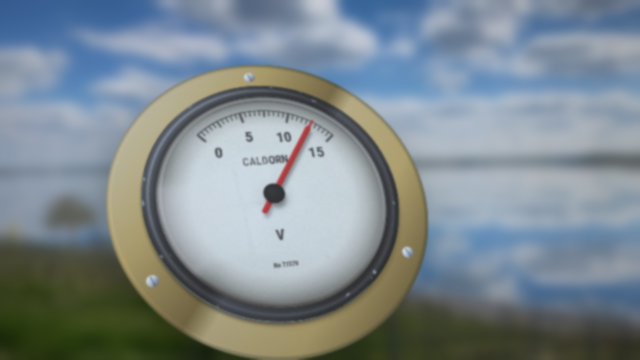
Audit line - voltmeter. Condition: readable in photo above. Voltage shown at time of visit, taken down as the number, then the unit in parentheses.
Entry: 12.5 (V)
